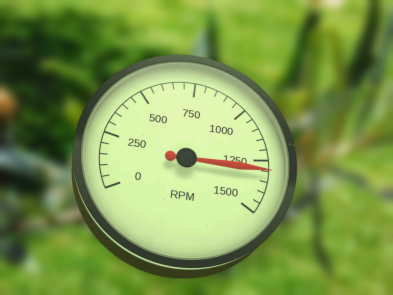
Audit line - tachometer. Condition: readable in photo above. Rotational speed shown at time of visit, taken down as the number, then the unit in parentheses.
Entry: 1300 (rpm)
